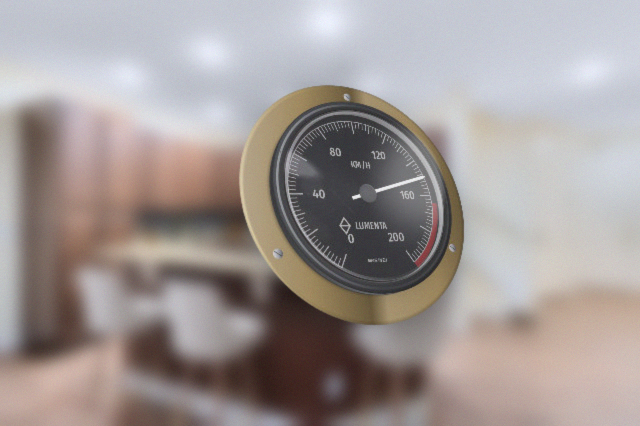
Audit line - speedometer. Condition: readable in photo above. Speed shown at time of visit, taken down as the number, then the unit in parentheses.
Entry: 150 (km/h)
